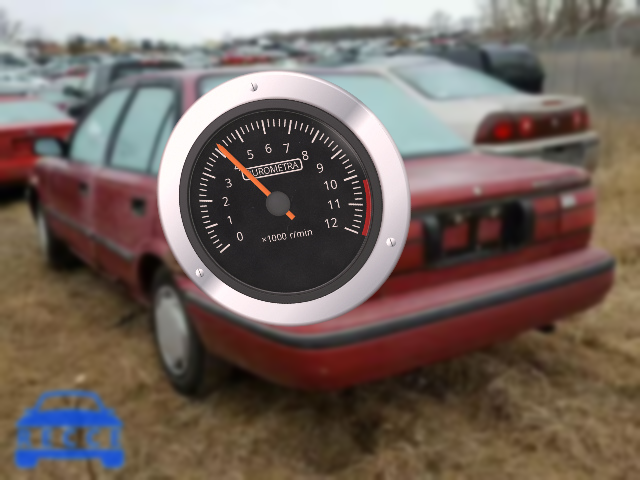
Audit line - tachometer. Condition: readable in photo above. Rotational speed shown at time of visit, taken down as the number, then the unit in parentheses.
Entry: 4200 (rpm)
